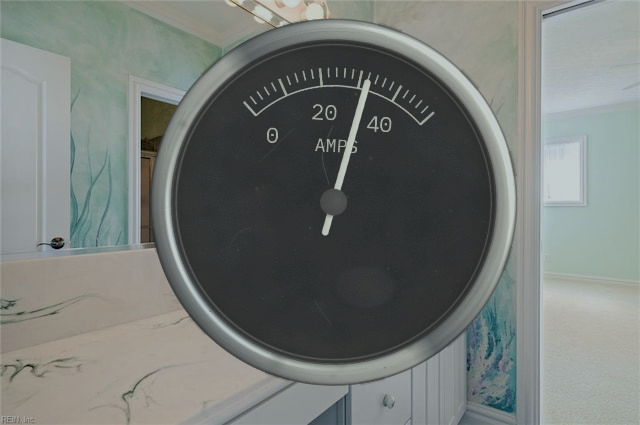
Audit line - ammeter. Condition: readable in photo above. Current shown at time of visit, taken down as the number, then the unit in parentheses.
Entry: 32 (A)
